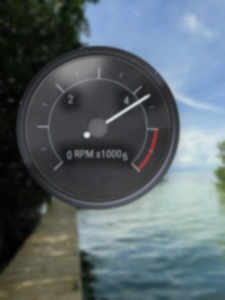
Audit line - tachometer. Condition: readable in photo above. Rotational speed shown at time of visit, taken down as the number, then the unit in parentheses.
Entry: 4250 (rpm)
